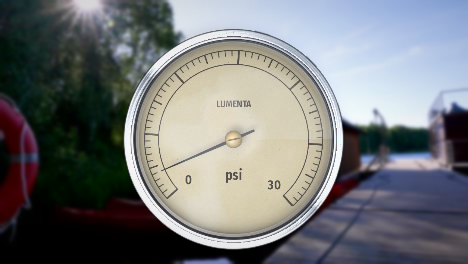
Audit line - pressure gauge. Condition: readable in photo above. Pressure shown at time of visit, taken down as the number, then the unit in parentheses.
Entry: 2 (psi)
